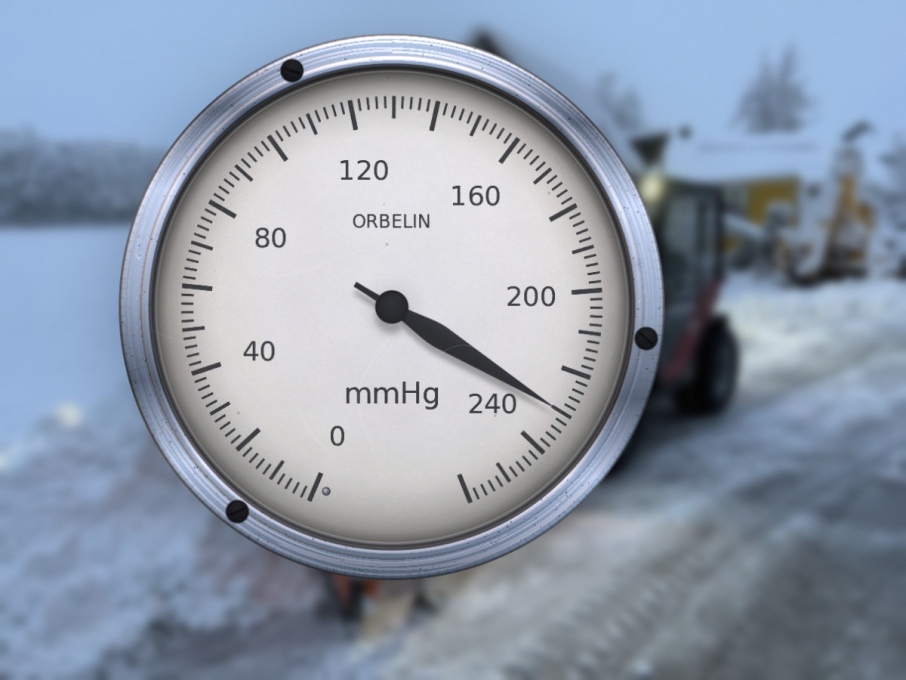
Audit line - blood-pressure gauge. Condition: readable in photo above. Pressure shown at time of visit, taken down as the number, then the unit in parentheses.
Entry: 230 (mmHg)
